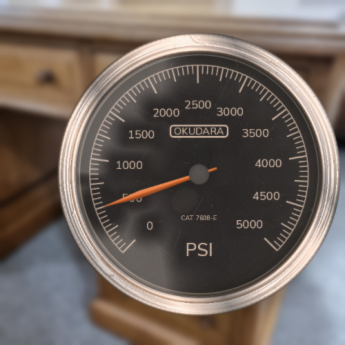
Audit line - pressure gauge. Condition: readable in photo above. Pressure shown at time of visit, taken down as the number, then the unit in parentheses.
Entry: 500 (psi)
